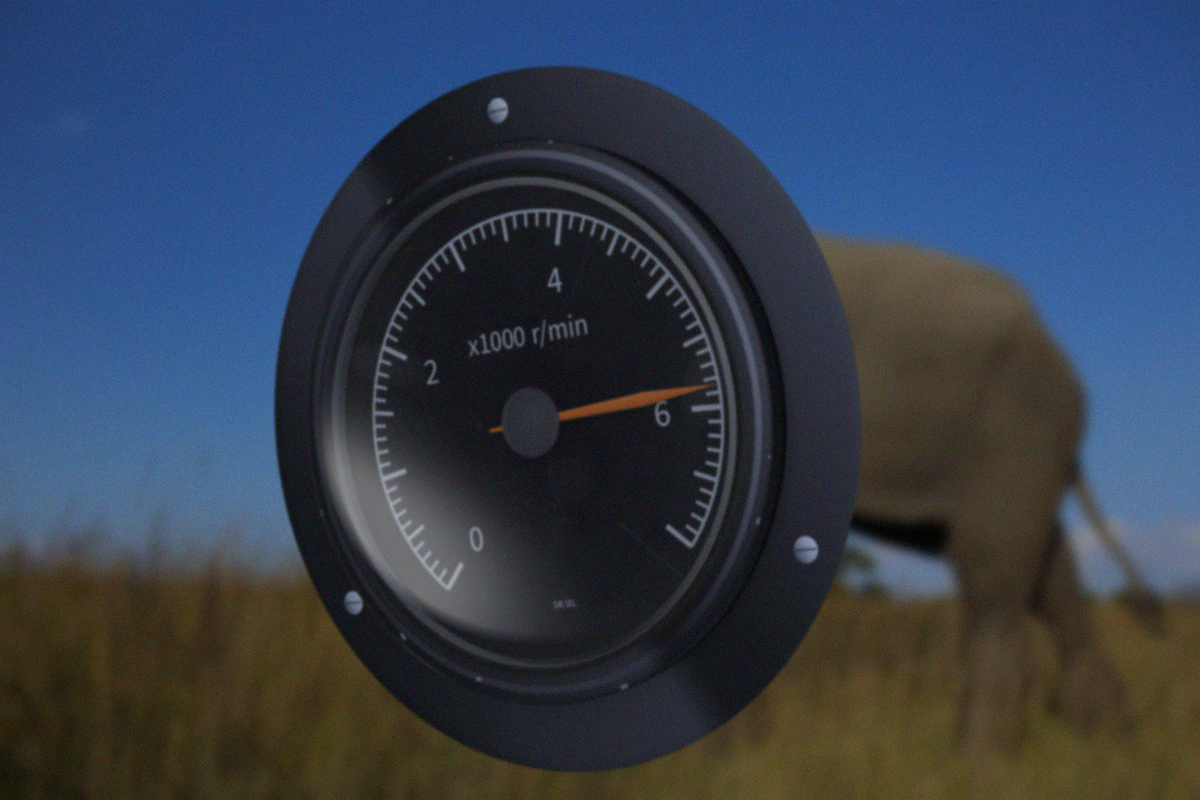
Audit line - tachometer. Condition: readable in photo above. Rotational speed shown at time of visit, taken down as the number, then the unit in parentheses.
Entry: 5850 (rpm)
